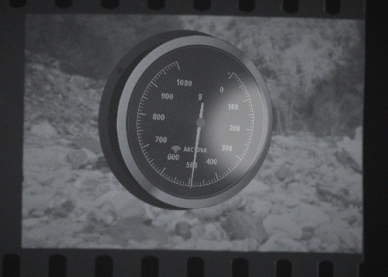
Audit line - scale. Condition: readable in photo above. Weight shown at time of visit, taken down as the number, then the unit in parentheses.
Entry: 500 (g)
